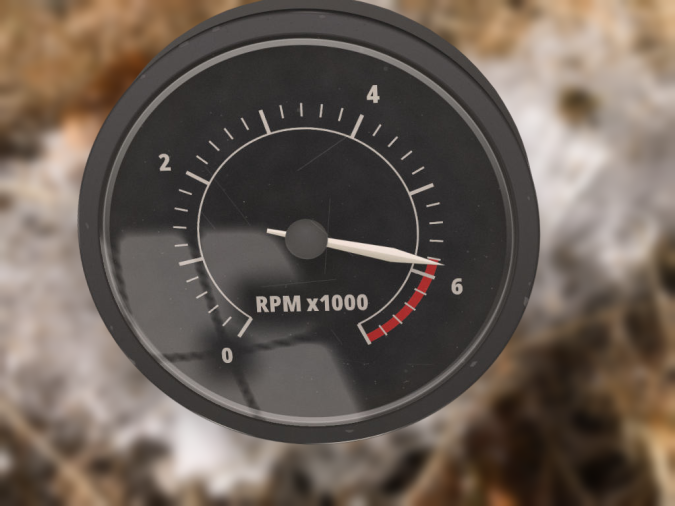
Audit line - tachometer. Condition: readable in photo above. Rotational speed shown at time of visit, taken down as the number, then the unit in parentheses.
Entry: 5800 (rpm)
